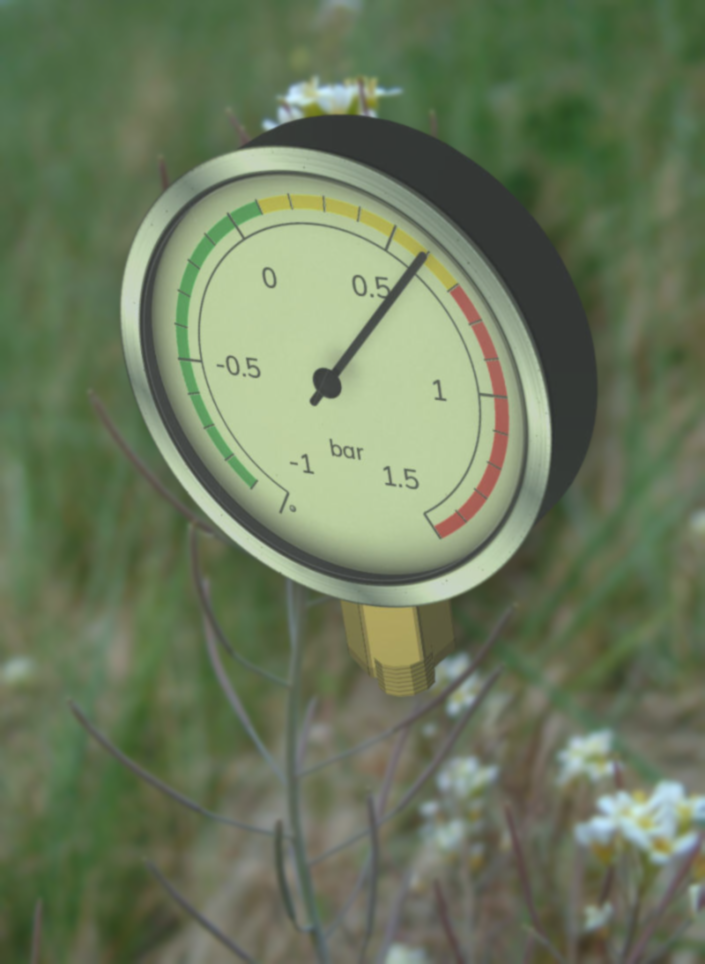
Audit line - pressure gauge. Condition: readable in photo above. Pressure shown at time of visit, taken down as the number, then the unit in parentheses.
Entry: 0.6 (bar)
